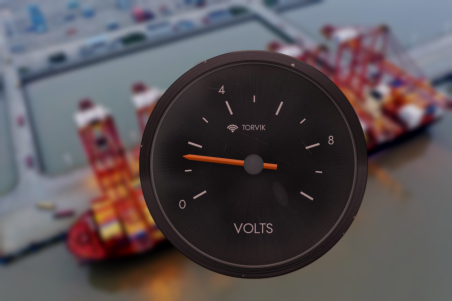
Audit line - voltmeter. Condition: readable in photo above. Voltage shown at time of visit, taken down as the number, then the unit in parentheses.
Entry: 1.5 (V)
